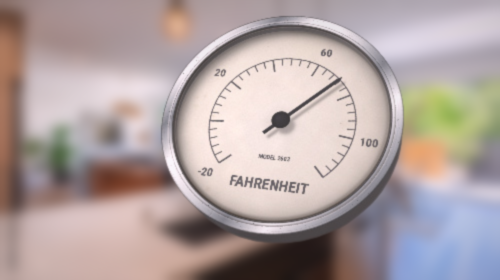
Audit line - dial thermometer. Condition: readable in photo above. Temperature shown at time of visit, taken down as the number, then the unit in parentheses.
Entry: 72 (°F)
